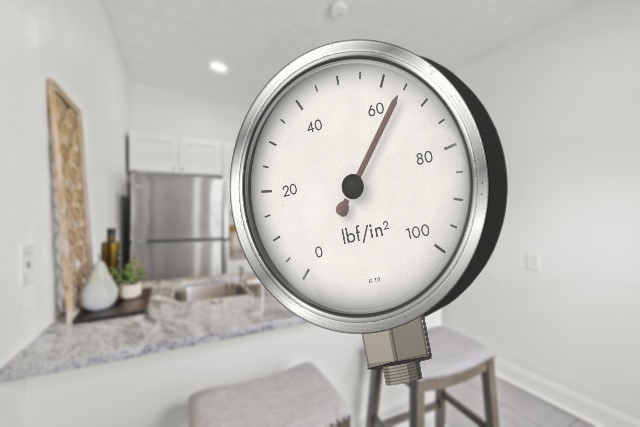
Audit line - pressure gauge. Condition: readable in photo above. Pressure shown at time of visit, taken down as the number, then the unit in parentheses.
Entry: 65 (psi)
